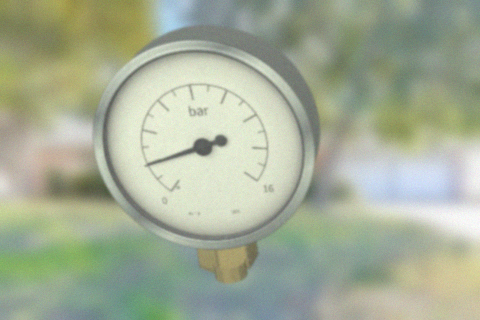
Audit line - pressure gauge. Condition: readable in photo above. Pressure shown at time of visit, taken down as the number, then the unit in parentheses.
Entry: 2 (bar)
